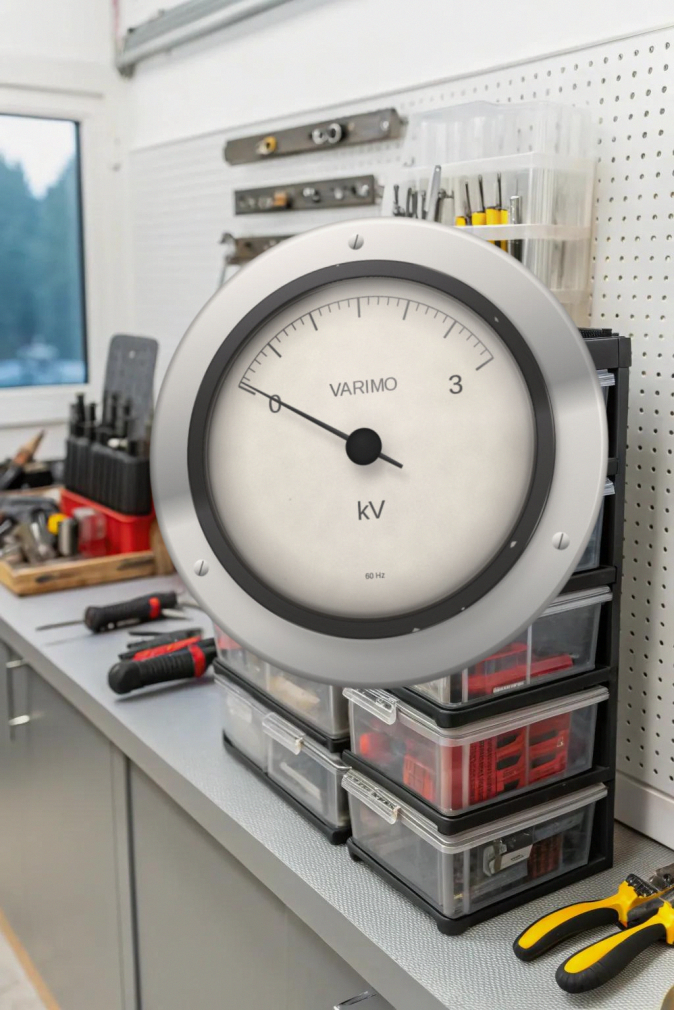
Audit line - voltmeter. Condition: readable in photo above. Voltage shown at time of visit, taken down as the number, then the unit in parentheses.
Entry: 0.05 (kV)
